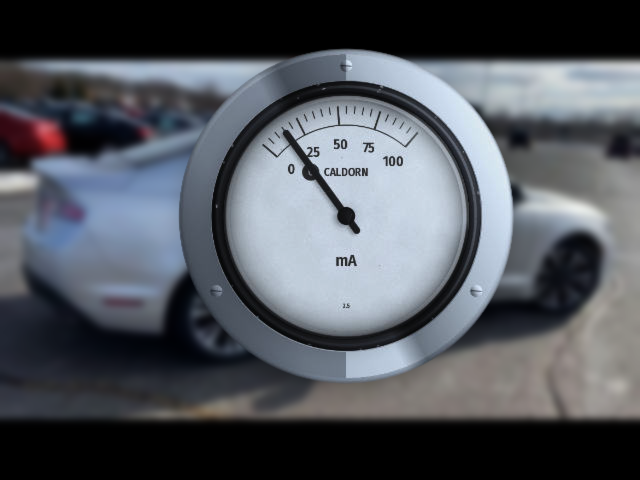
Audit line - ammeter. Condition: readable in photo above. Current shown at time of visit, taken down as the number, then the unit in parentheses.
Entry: 15 (mA)
